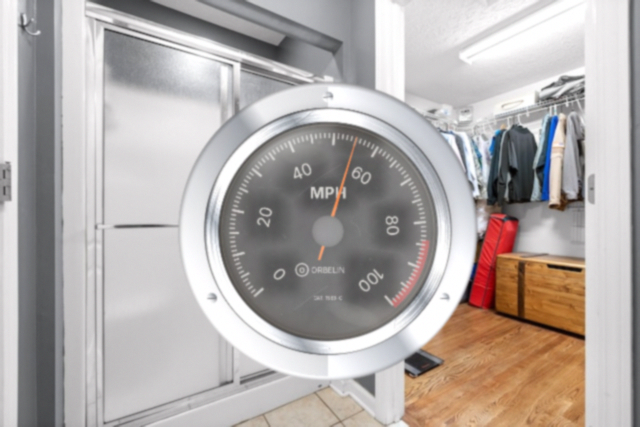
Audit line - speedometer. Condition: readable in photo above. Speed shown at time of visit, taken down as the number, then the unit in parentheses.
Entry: 55 (mph)
